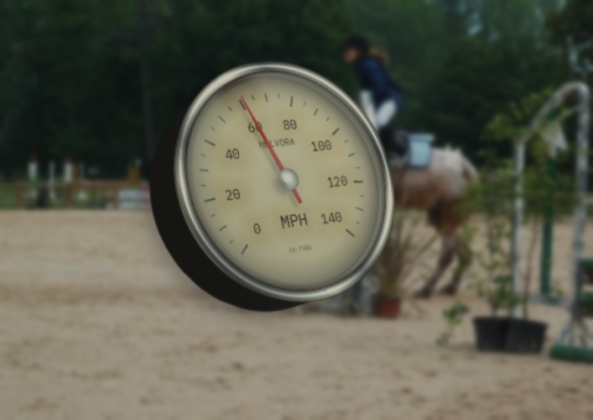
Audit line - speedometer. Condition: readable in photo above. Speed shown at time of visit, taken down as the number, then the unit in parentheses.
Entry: 60 (mph)
